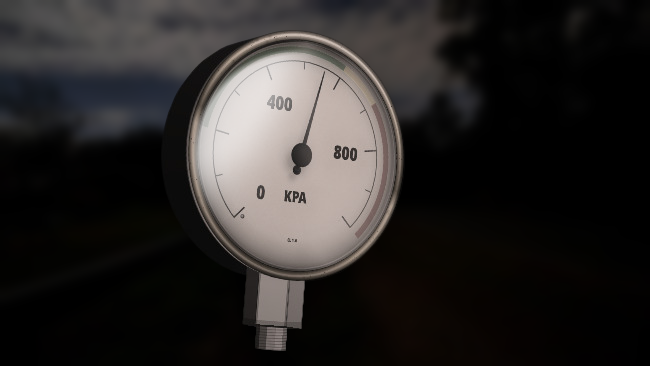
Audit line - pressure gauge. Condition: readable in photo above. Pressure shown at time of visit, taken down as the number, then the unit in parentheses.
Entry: 550 (kPa)
